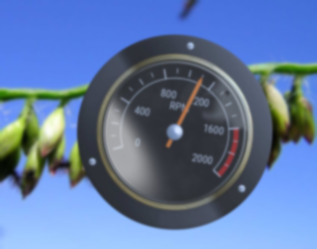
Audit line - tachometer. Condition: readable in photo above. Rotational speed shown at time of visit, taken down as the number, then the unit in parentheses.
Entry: 1100 (rpm)
